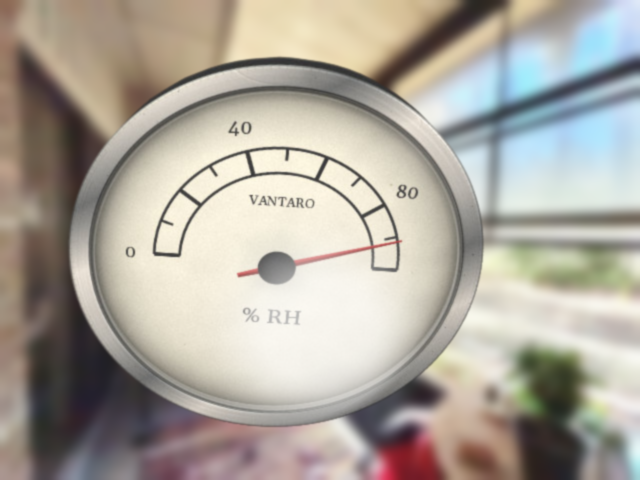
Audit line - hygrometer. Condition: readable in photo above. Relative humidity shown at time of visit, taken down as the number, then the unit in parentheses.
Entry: 90 (%)
